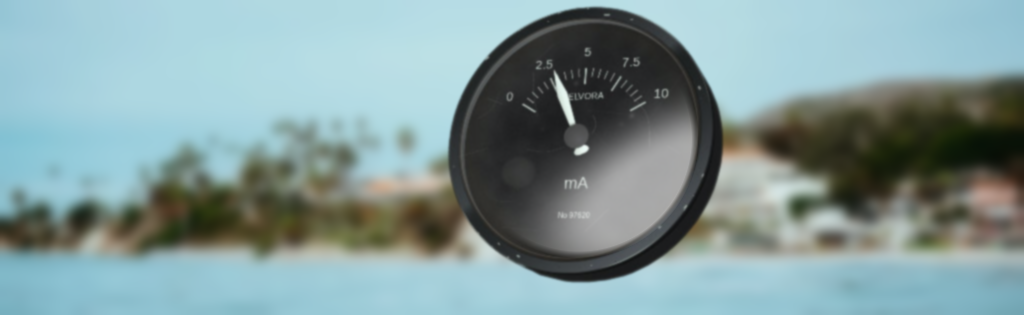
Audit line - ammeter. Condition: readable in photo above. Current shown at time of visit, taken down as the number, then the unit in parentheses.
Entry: 3 (mA)
